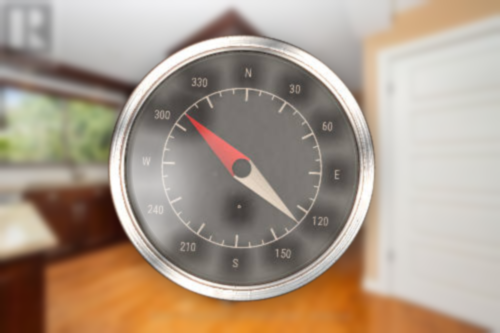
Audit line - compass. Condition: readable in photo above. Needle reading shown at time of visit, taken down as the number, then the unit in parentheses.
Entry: 310 (°)
